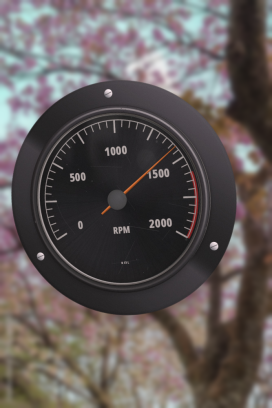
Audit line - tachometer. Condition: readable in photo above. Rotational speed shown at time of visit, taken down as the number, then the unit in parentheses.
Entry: 1425 (rpm)
